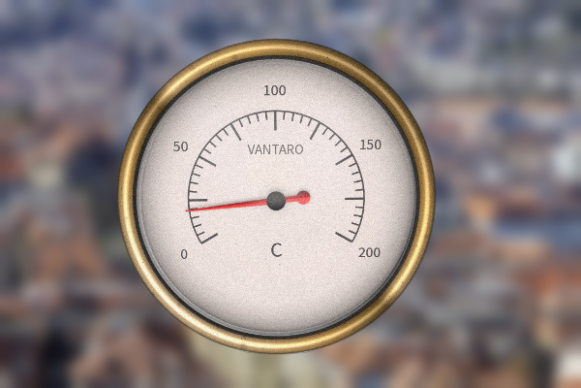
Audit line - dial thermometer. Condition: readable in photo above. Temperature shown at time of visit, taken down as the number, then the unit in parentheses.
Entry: 20 (°C)
